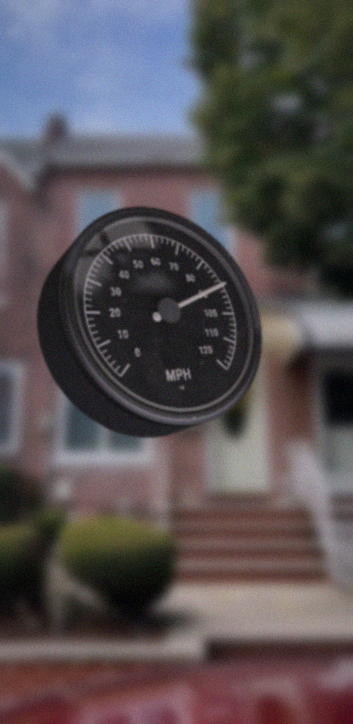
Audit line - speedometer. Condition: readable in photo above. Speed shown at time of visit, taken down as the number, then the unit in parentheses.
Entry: 90 (mph)
